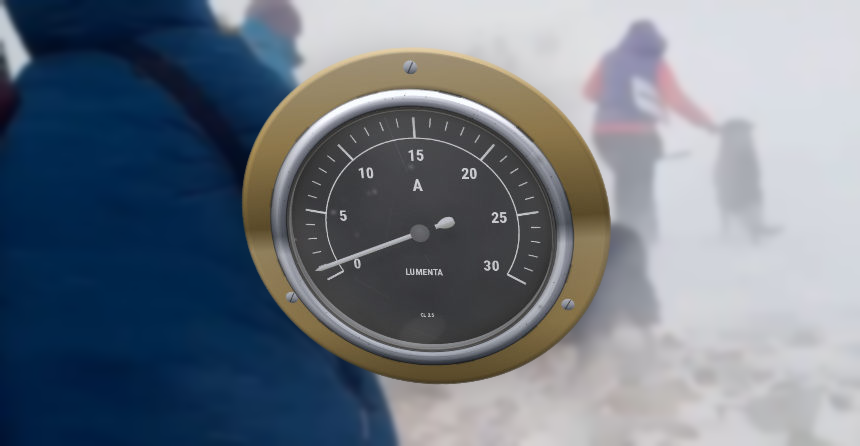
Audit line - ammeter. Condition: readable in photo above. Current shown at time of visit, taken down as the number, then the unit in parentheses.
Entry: 1 (A)
